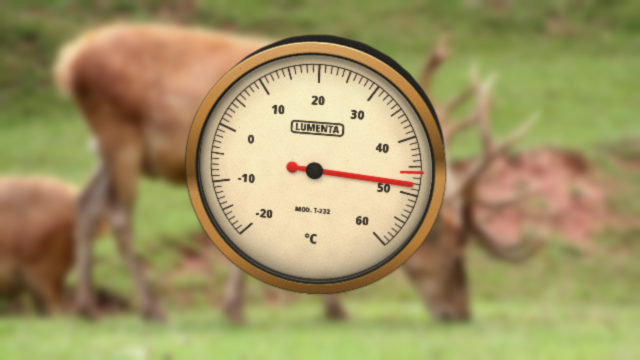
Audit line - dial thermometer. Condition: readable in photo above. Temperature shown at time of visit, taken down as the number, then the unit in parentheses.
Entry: 48 (°C)
